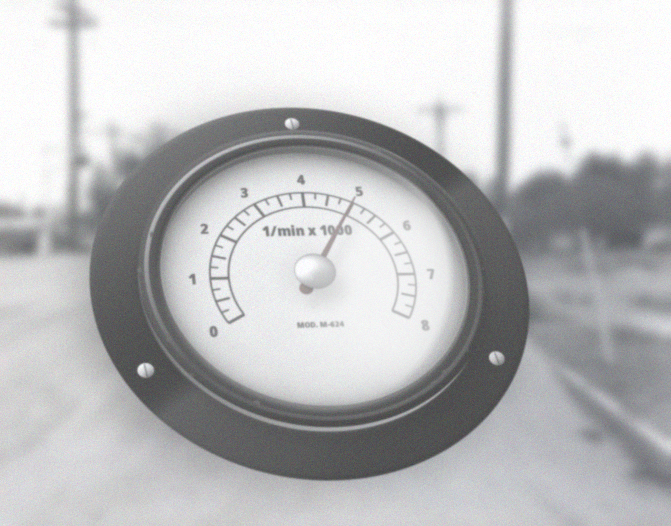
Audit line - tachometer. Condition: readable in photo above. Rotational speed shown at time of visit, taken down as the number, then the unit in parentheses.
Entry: 5000 (rpm)
